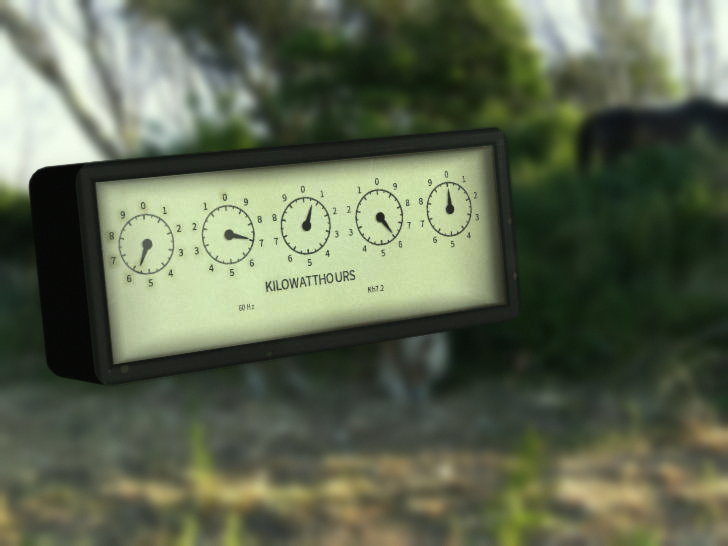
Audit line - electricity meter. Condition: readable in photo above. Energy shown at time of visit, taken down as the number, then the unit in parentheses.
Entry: 57060 (kWh)
